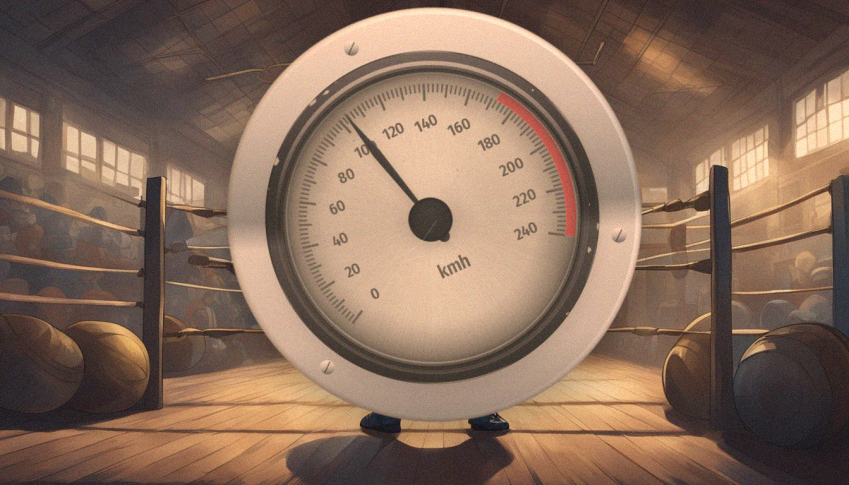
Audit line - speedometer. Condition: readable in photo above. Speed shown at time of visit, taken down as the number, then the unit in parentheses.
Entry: 104 (km/h)
